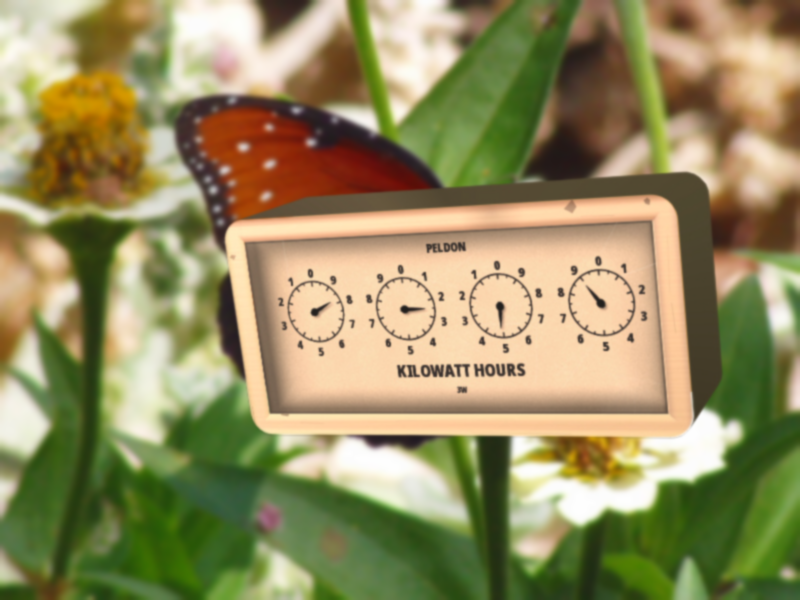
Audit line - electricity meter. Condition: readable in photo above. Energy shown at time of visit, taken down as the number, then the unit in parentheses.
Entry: 8249 (kWh)
